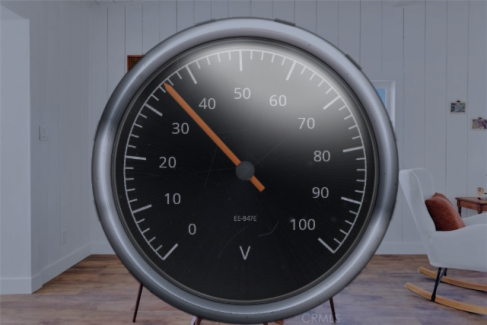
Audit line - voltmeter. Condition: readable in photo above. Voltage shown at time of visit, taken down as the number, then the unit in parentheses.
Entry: 35 (V)
